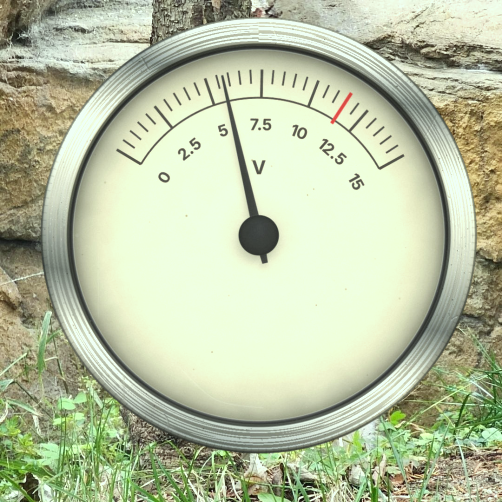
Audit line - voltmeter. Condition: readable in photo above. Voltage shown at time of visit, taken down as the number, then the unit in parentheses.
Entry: 5.75 (V)
